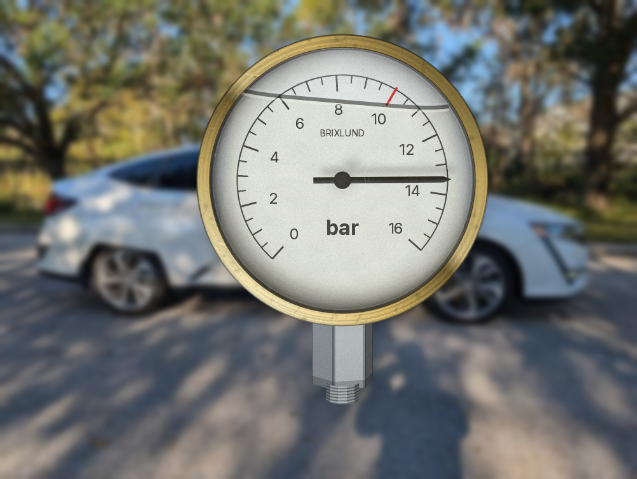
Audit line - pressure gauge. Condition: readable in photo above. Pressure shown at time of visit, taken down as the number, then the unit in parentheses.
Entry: 13.5 (bar)
